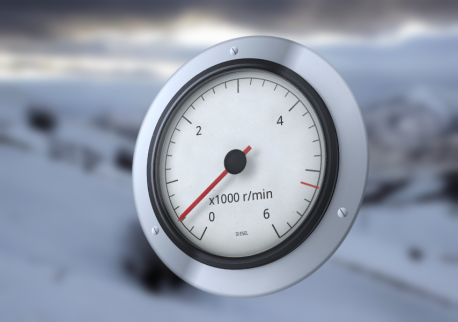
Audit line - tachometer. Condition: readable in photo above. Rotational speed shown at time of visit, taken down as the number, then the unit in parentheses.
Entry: 400 (rpm)
